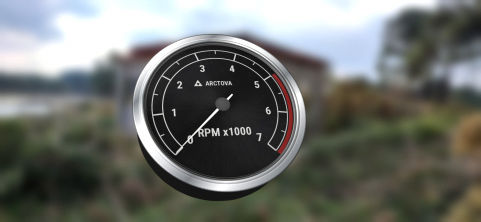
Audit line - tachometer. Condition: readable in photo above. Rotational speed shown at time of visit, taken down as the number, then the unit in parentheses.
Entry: 0 (rpm)
